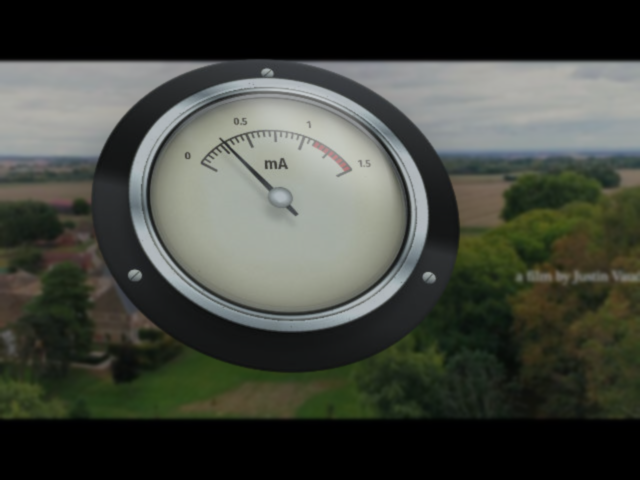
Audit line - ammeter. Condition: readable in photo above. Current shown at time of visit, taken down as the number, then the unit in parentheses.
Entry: 0.25 (mA)
